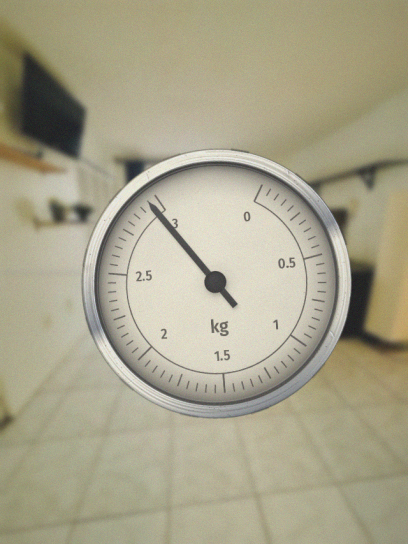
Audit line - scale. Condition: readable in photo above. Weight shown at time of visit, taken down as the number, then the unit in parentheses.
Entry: 2.95 (kg)
